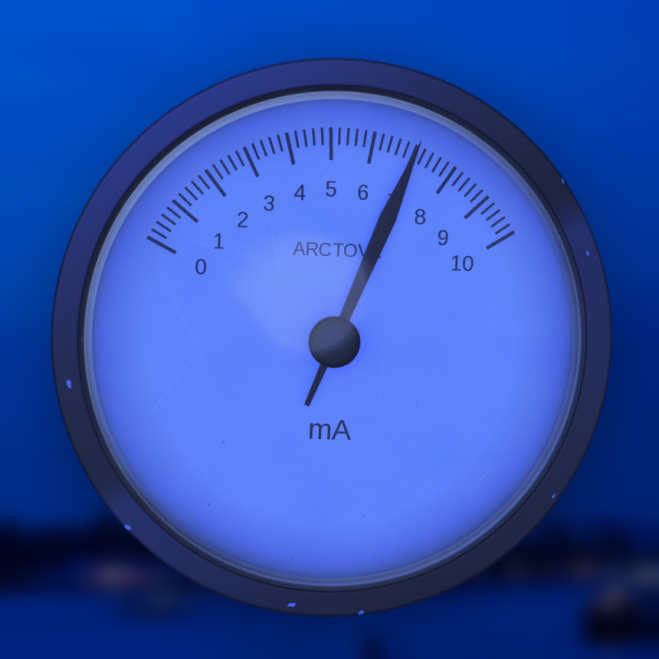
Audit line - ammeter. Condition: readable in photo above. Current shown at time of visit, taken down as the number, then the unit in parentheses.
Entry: 7 (mA)
